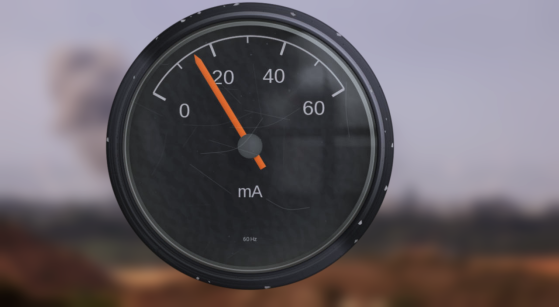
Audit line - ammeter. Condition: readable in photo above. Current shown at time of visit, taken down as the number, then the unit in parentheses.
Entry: 15 (mA)
